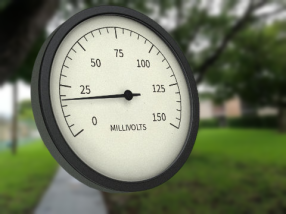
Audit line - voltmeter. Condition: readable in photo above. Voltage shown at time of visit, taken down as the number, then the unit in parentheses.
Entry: 17.5 (mV)
